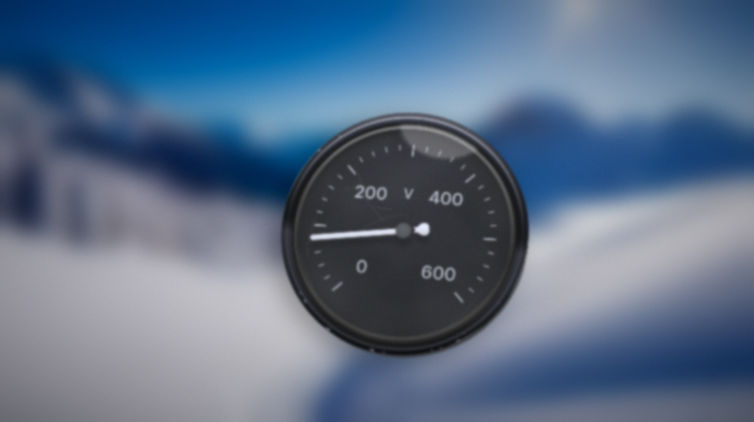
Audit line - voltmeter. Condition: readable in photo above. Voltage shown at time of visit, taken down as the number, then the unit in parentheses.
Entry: 80 (V)
